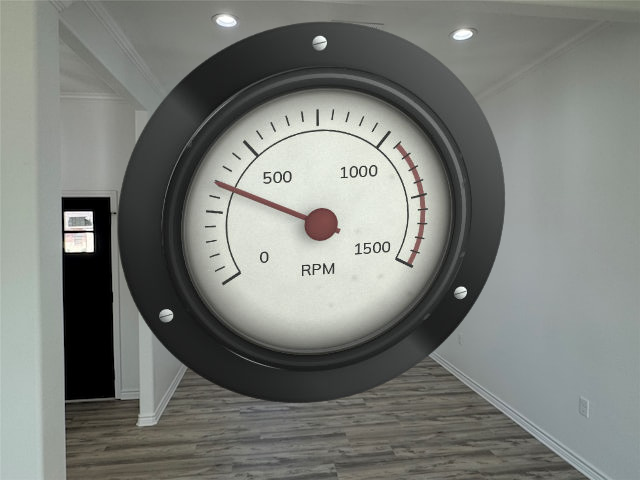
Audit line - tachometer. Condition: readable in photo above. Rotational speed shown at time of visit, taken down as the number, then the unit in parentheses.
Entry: 350 (rpm)
